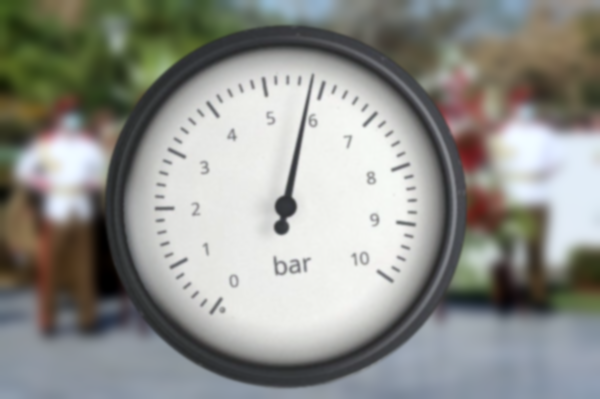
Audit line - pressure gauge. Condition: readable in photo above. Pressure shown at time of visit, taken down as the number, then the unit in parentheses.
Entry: 5.8 (bar)
